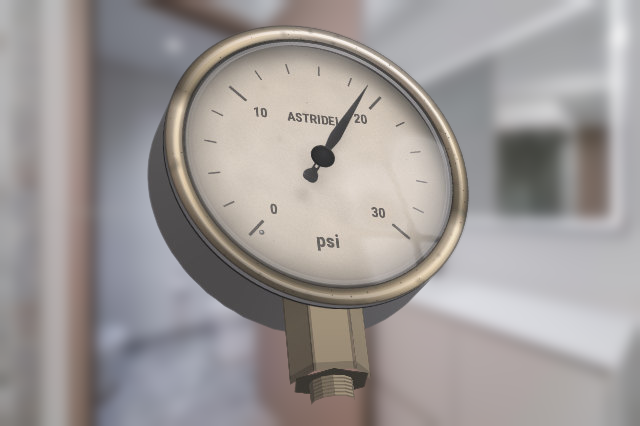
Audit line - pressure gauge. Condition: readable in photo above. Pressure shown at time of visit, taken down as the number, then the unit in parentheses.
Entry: 19 (psi)
